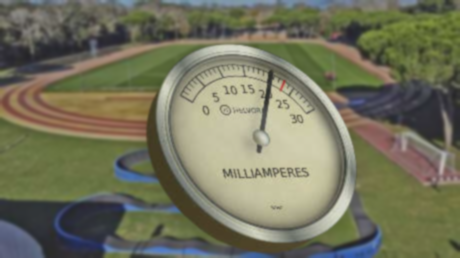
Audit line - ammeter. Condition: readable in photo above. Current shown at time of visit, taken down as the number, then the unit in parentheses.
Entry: 20 (mA)
